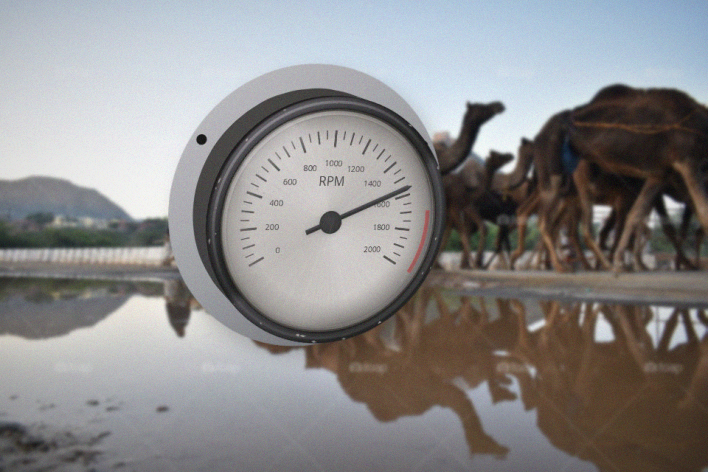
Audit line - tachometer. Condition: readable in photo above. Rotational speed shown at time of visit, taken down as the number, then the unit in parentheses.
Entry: 1550 (rpm)
